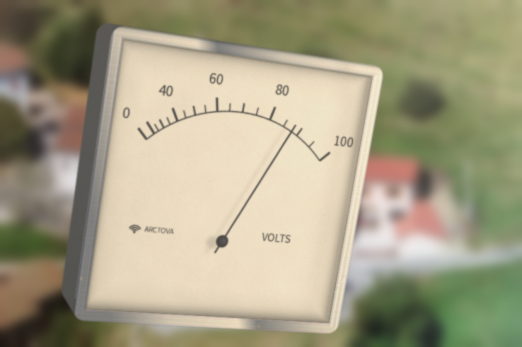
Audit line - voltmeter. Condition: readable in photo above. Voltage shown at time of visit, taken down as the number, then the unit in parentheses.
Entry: 87.5 (V)
